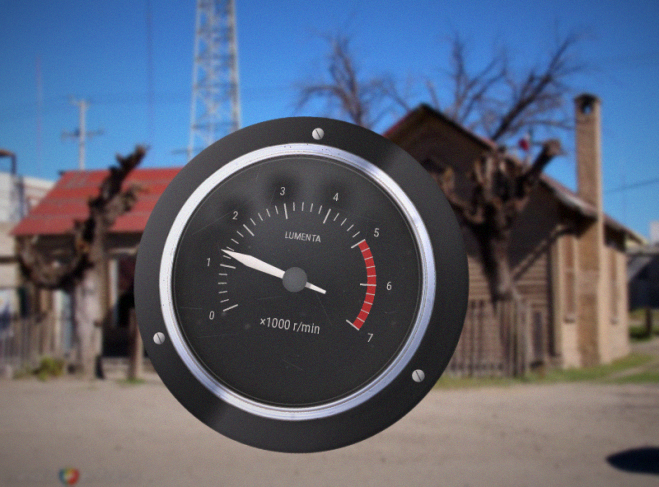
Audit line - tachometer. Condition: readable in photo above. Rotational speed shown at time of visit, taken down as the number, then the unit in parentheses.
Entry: 1300 (rpm)
